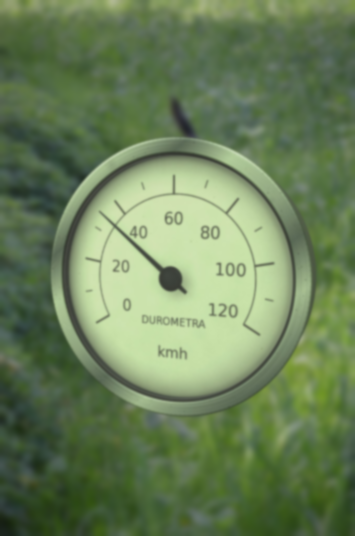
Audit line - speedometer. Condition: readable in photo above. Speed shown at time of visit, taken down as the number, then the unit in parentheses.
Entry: 35 (km/h)
